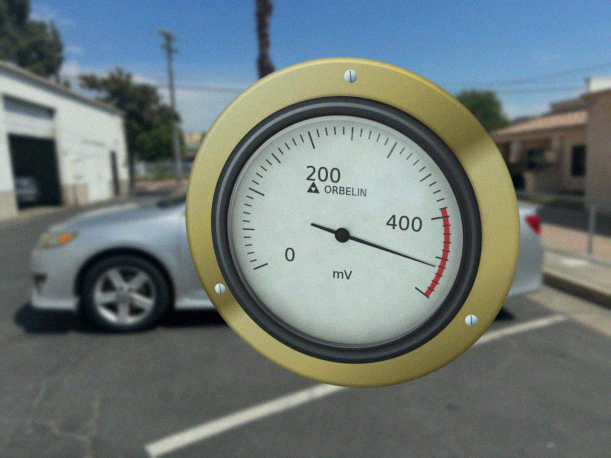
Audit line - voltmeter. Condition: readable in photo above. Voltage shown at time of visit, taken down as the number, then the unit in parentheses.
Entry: 460 (mV)
